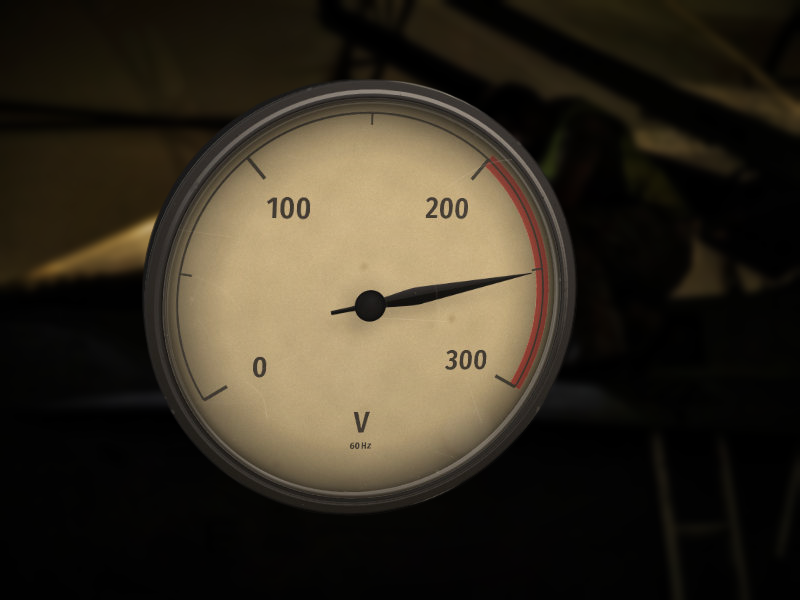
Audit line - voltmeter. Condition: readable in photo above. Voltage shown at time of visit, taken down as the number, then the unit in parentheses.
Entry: 250 (V)
